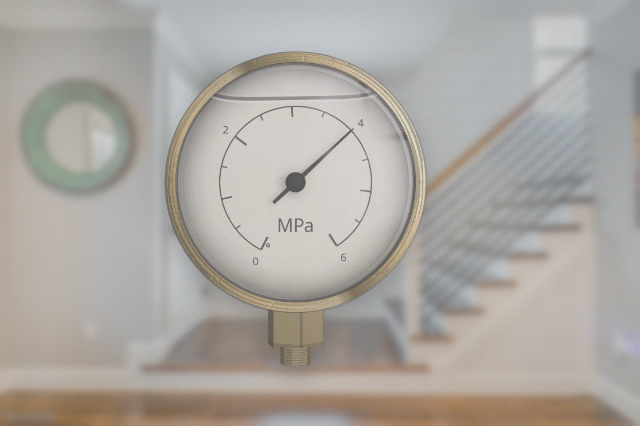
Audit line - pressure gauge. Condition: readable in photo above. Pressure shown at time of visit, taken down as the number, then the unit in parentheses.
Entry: 4 (MPa)
